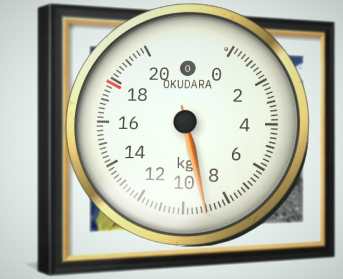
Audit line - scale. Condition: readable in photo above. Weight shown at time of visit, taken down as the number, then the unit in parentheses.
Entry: 9 (kg)
